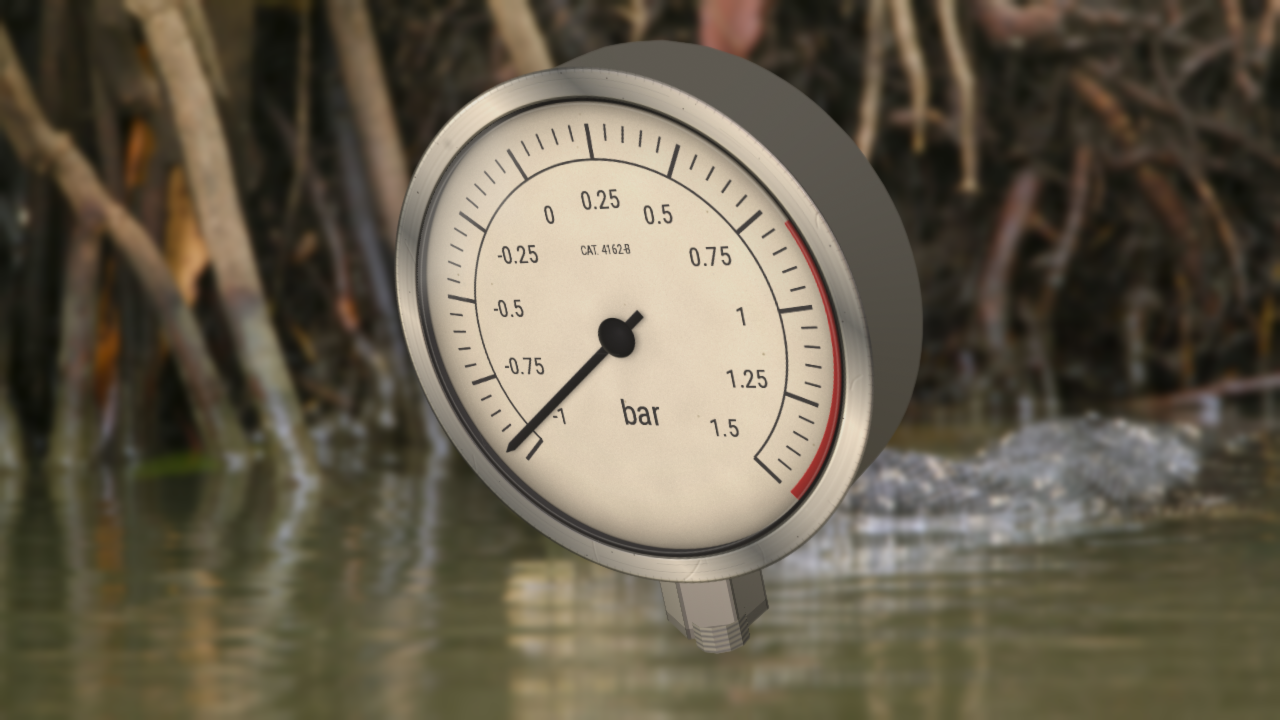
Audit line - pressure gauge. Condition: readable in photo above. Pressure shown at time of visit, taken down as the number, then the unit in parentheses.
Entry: -0.95 (bar)
